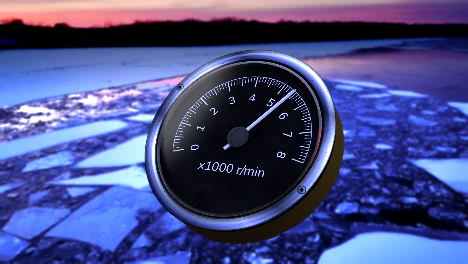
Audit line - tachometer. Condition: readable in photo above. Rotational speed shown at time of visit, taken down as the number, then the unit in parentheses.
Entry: 5500 (rpm)
